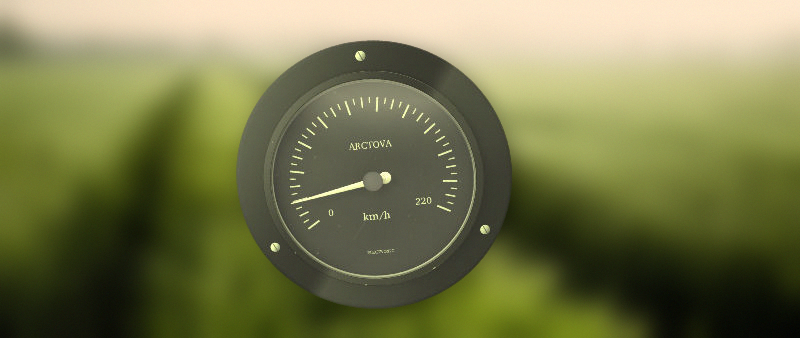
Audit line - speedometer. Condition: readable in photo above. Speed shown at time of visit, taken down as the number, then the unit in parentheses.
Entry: 20 (km/h)
